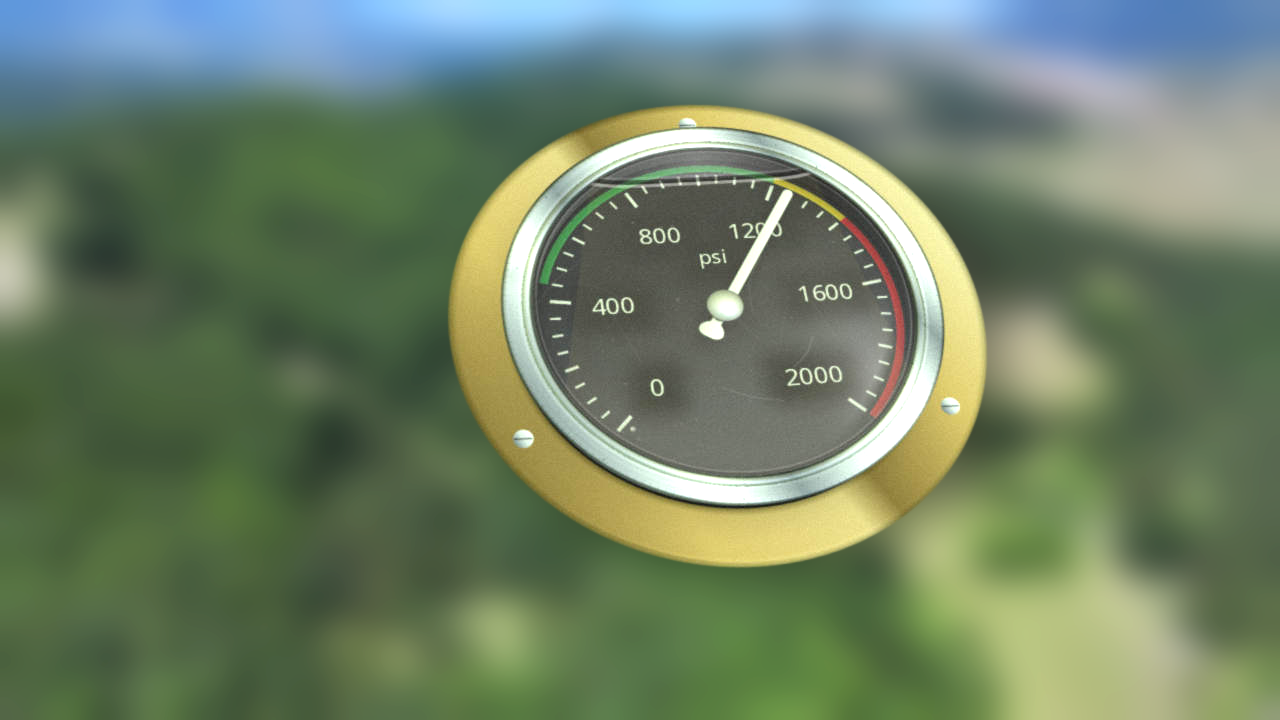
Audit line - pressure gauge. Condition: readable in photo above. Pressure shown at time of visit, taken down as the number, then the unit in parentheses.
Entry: 1250 (psi)
